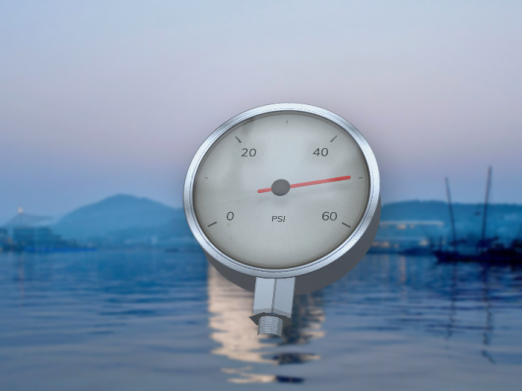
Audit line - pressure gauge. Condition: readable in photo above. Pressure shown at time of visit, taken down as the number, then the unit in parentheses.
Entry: 50 (psi)
